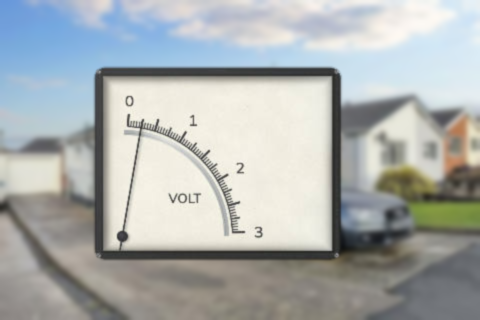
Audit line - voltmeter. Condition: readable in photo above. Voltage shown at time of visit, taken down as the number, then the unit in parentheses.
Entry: 0.25 (V)
